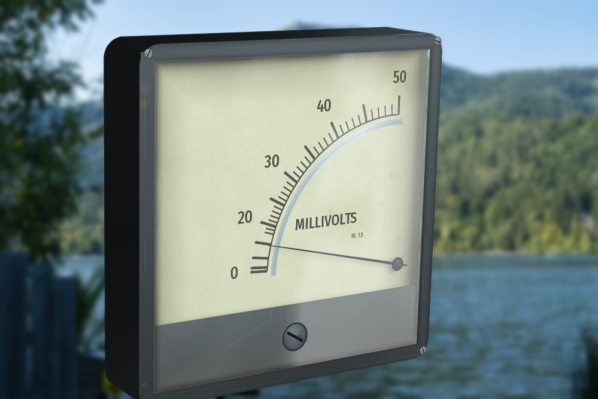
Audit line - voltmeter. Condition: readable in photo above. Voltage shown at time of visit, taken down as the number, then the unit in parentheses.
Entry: 15 (mV)
